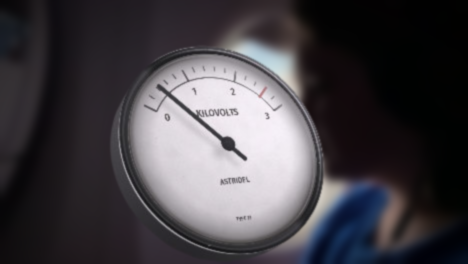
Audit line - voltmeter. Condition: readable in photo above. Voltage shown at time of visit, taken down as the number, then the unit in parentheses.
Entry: 0.4 (kV)
